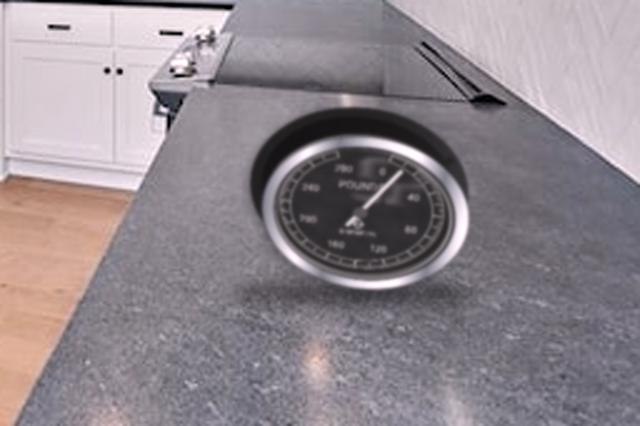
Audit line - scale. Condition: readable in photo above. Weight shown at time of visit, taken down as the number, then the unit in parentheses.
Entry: 10 (lb)
